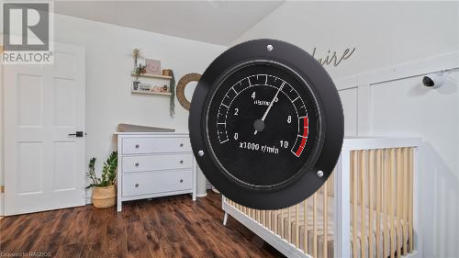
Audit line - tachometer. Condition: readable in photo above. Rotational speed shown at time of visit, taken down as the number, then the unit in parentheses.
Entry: 6000 (rpm)
